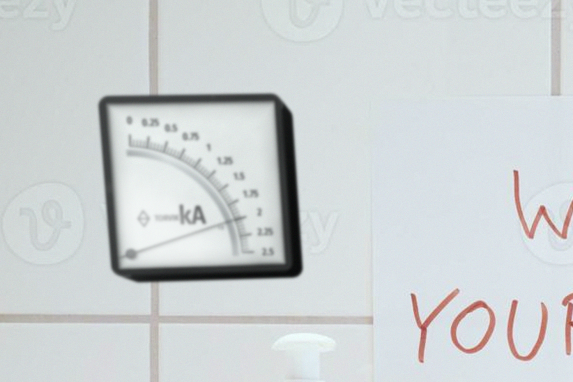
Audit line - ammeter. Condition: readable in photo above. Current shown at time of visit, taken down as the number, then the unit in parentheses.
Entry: 2 (kA)
